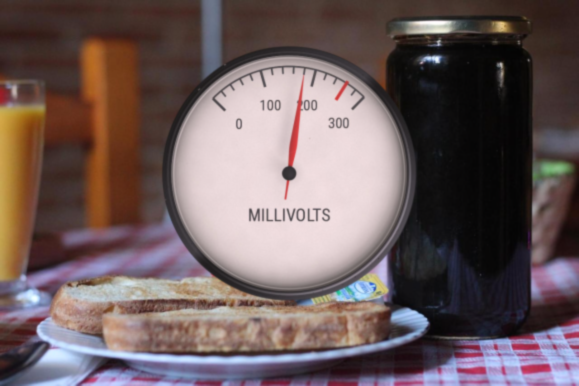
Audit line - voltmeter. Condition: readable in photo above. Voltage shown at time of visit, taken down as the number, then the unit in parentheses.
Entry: 180 (mV)
